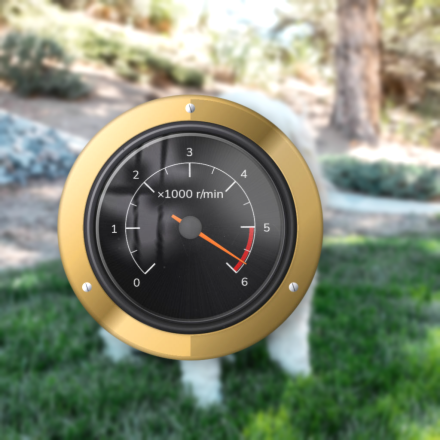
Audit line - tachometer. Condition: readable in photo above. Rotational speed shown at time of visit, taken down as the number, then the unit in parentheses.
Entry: 5750 (rpm)
